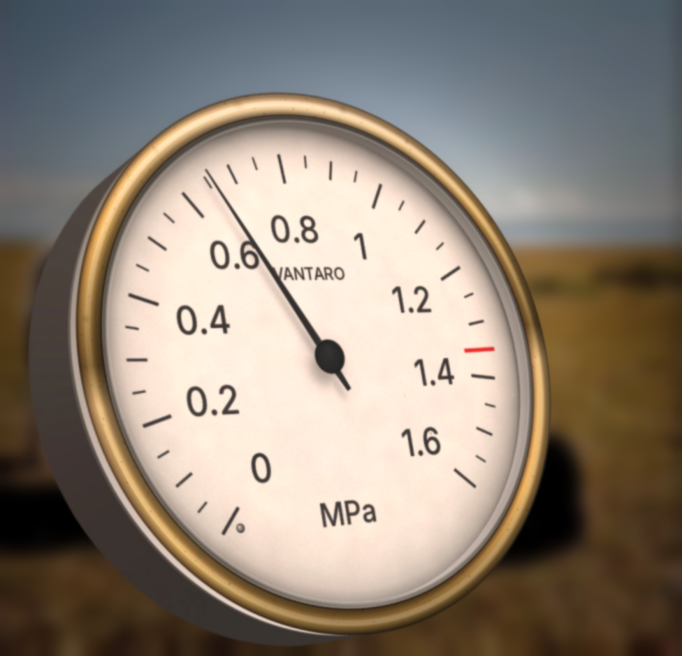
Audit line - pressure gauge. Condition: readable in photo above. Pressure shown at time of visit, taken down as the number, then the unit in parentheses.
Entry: 0.65 (MPa)
